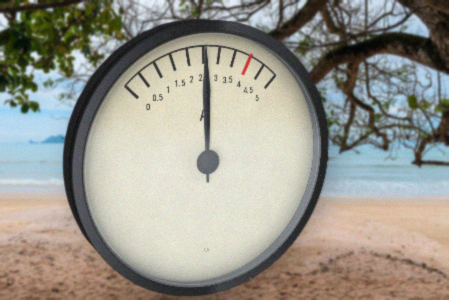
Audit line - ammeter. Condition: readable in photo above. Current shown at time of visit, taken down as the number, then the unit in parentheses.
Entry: 2.5 (A)
